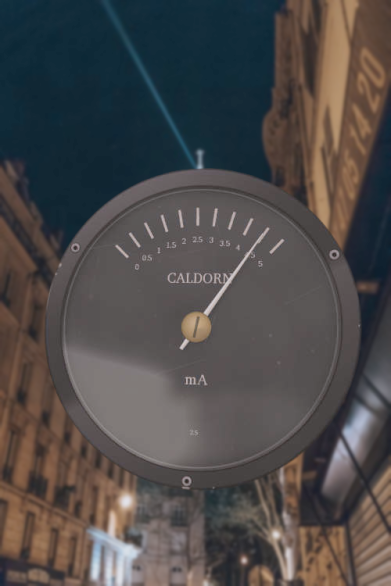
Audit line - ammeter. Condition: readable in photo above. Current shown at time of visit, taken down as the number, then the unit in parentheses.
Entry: 4.5 (mA)
